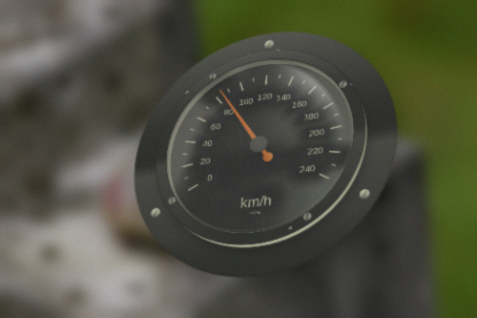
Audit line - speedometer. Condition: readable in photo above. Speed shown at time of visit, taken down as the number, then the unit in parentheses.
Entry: 85 (km/h)
